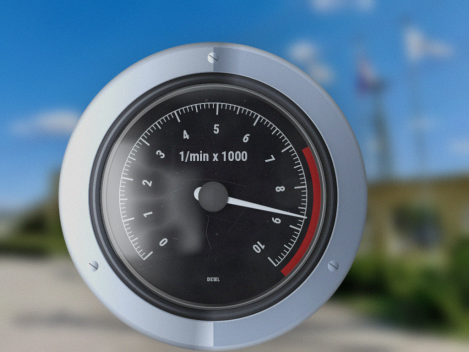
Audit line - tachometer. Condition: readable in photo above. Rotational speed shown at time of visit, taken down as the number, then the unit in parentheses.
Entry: 8700 (rpm)
